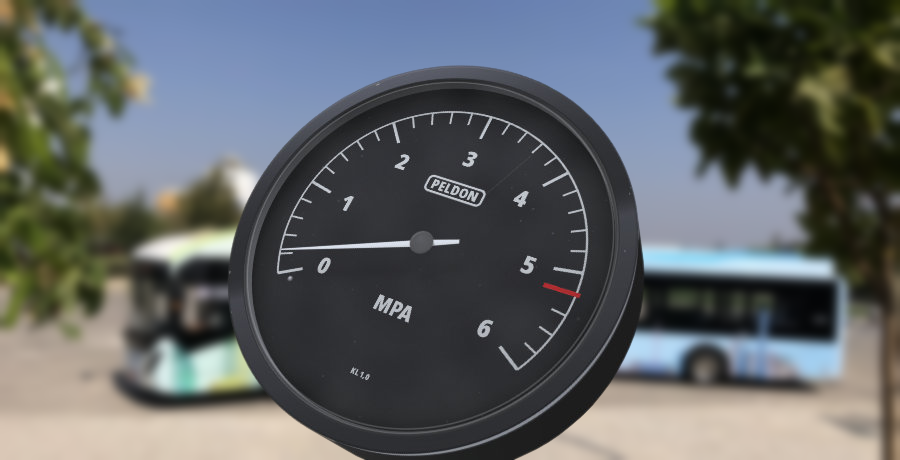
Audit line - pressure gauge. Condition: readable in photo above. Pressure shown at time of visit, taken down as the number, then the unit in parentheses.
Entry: 0.2 (MPa)
